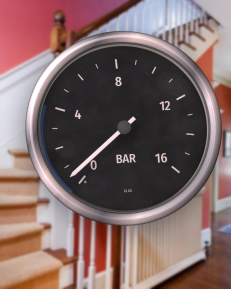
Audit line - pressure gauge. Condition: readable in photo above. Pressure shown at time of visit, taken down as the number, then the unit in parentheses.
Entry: 0.5 (bar)
